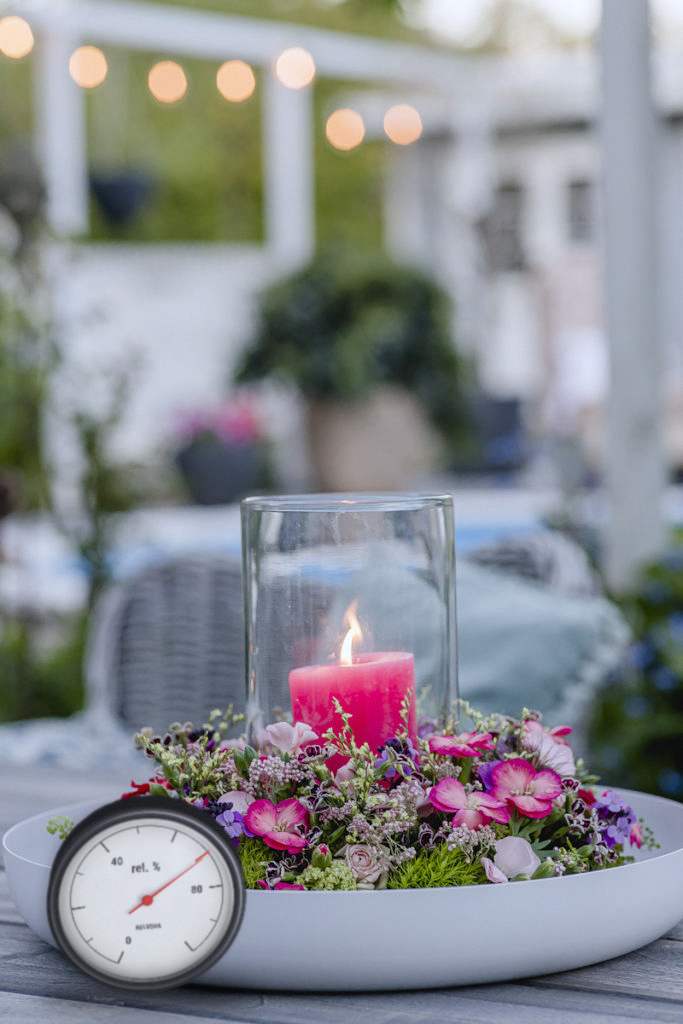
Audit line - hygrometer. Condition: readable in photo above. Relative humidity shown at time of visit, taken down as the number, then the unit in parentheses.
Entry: 70 (%)
